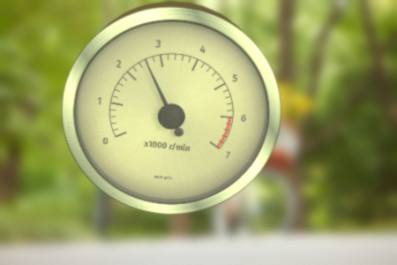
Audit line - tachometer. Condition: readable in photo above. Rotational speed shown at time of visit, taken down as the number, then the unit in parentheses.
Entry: 2600 (rpm)
